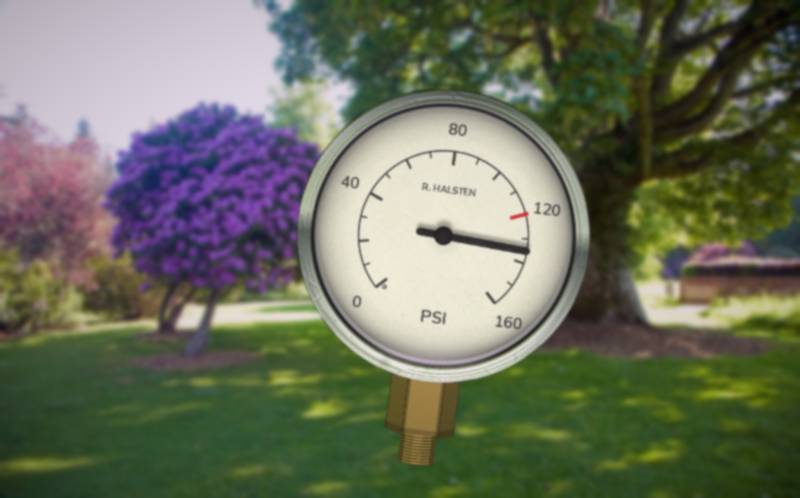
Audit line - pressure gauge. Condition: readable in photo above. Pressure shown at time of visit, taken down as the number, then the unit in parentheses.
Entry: 135 (psi)
